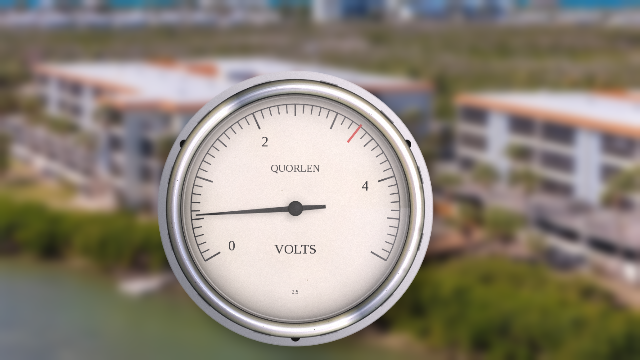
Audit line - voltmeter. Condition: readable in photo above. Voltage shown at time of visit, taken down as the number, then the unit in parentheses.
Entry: 0.55 (V)
